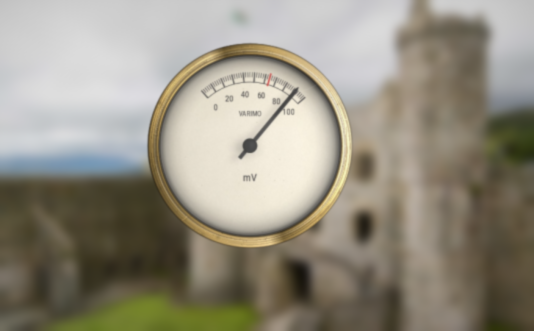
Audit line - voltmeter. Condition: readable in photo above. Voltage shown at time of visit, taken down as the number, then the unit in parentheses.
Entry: 90 (mV)
